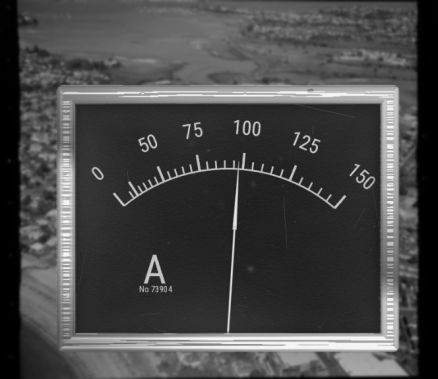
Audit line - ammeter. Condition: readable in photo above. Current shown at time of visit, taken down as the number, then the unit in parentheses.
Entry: 97.5 (A)
